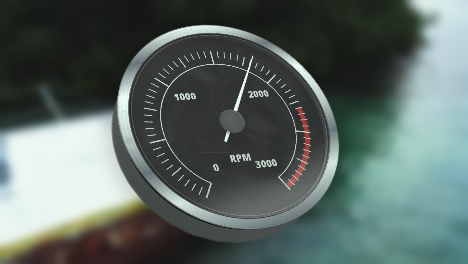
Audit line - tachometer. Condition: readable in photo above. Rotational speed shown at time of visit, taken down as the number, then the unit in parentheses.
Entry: 1800 (rpm)
